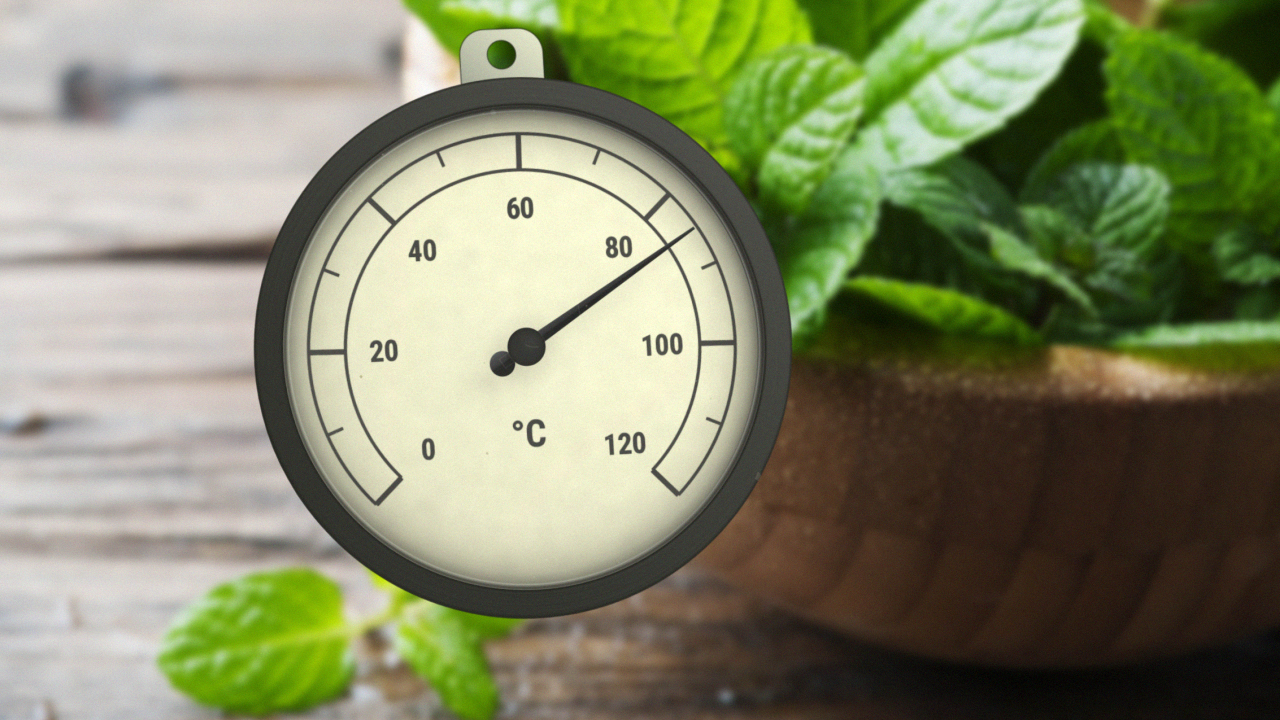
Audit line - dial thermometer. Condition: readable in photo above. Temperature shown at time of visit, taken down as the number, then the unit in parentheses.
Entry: 85 (°C)
